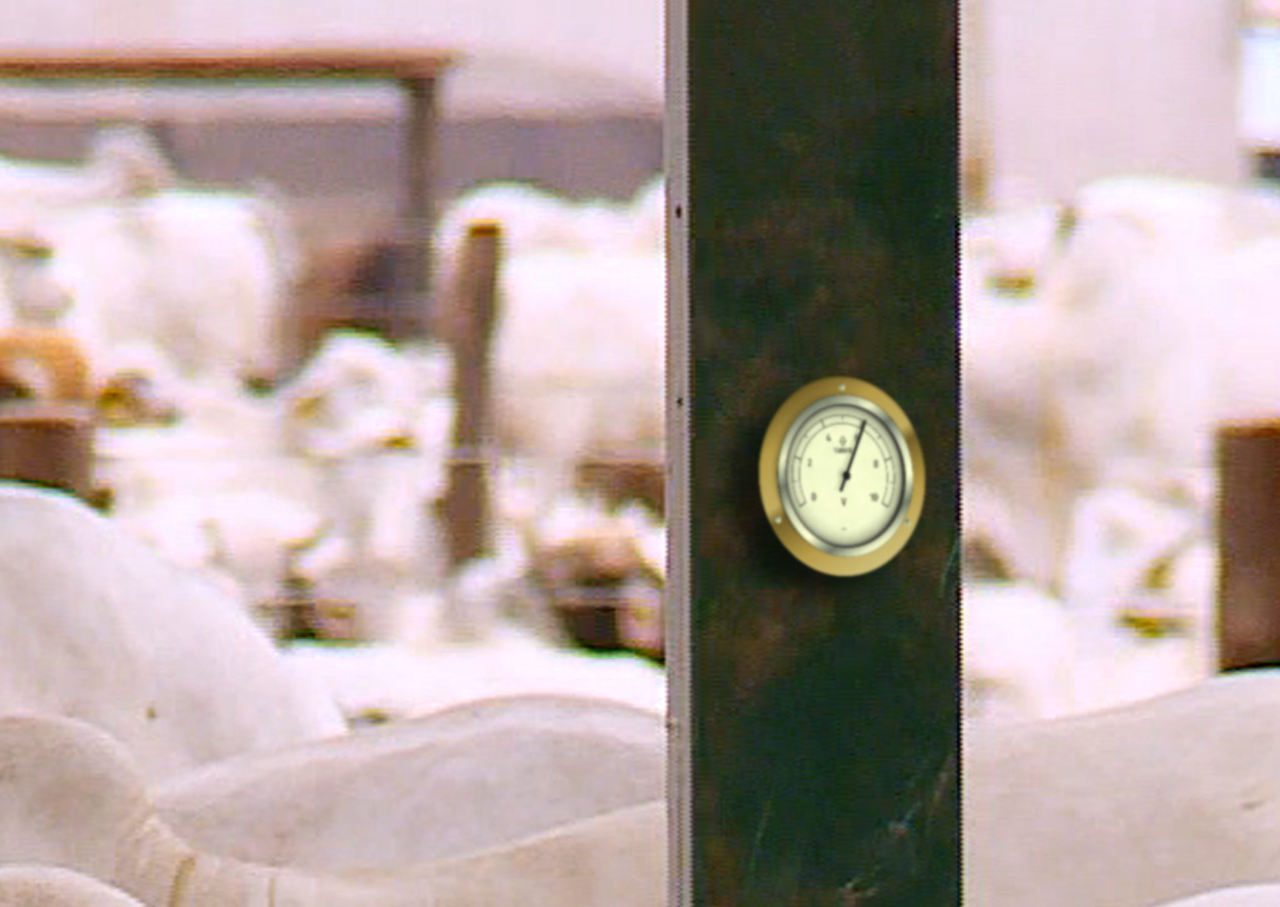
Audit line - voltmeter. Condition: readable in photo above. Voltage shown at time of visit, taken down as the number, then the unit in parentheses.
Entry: 6 (V)
